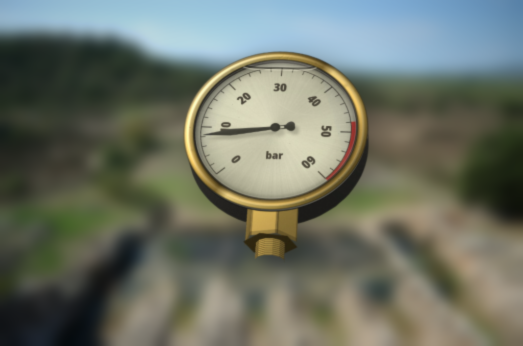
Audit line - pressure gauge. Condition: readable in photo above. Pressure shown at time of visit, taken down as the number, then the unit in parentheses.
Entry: 8 (bar)
